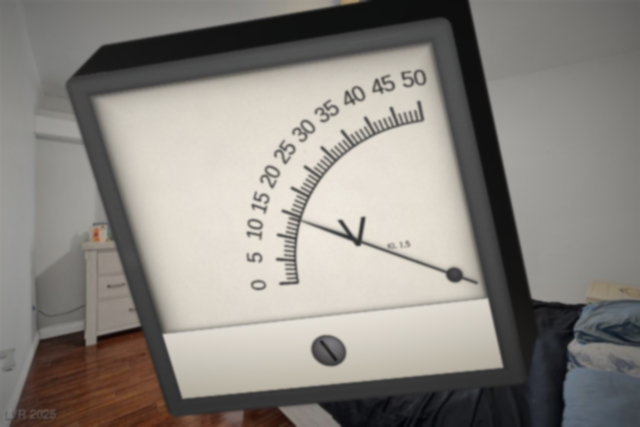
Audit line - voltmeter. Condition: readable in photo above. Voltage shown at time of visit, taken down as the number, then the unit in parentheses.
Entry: 15 (V)
